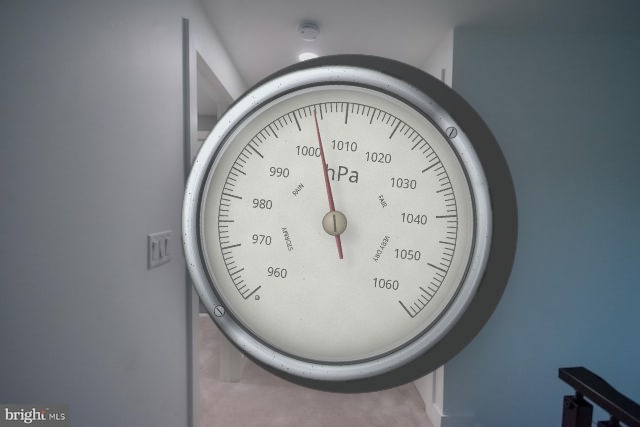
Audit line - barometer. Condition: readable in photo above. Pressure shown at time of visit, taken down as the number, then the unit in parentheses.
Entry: 1004 (hPa)
